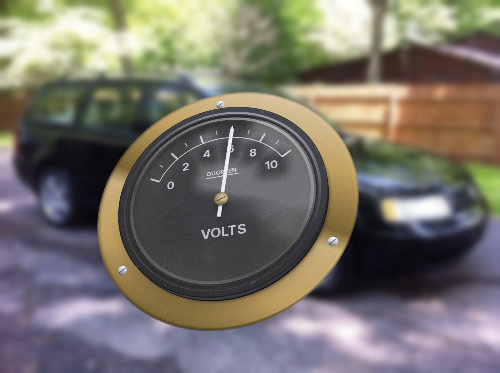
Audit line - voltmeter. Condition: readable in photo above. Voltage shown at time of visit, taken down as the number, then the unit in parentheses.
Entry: 6 (V)
